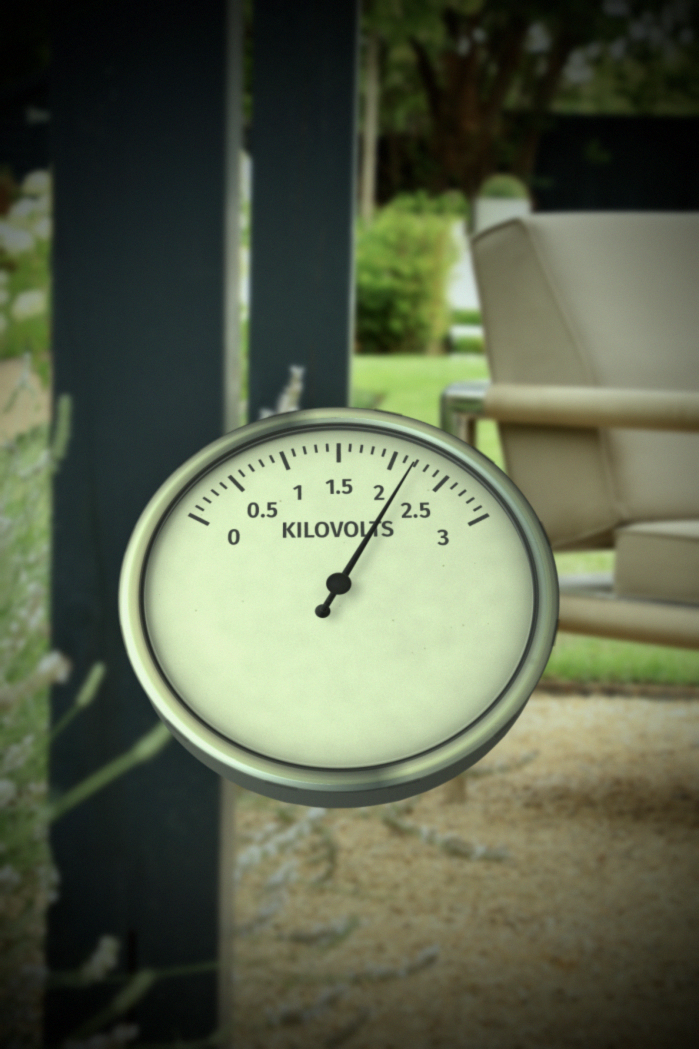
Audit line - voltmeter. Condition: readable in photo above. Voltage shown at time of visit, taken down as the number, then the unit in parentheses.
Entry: 2.2 (kV)
